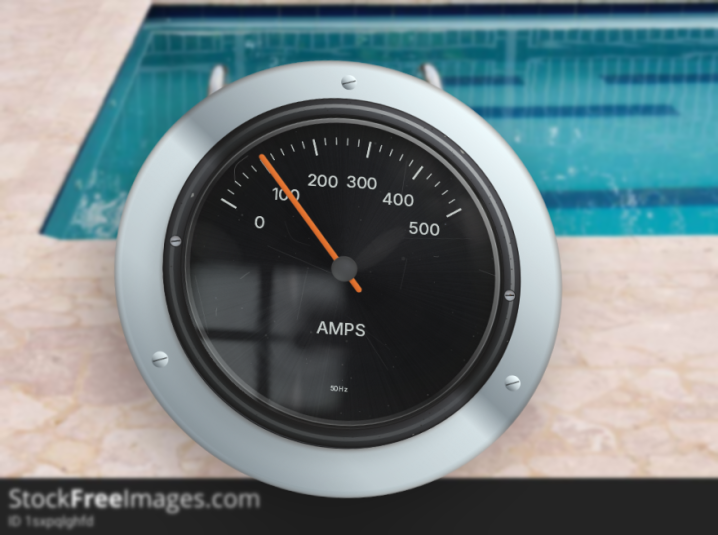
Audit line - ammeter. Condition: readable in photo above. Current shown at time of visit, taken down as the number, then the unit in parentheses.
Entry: 100 (A)
